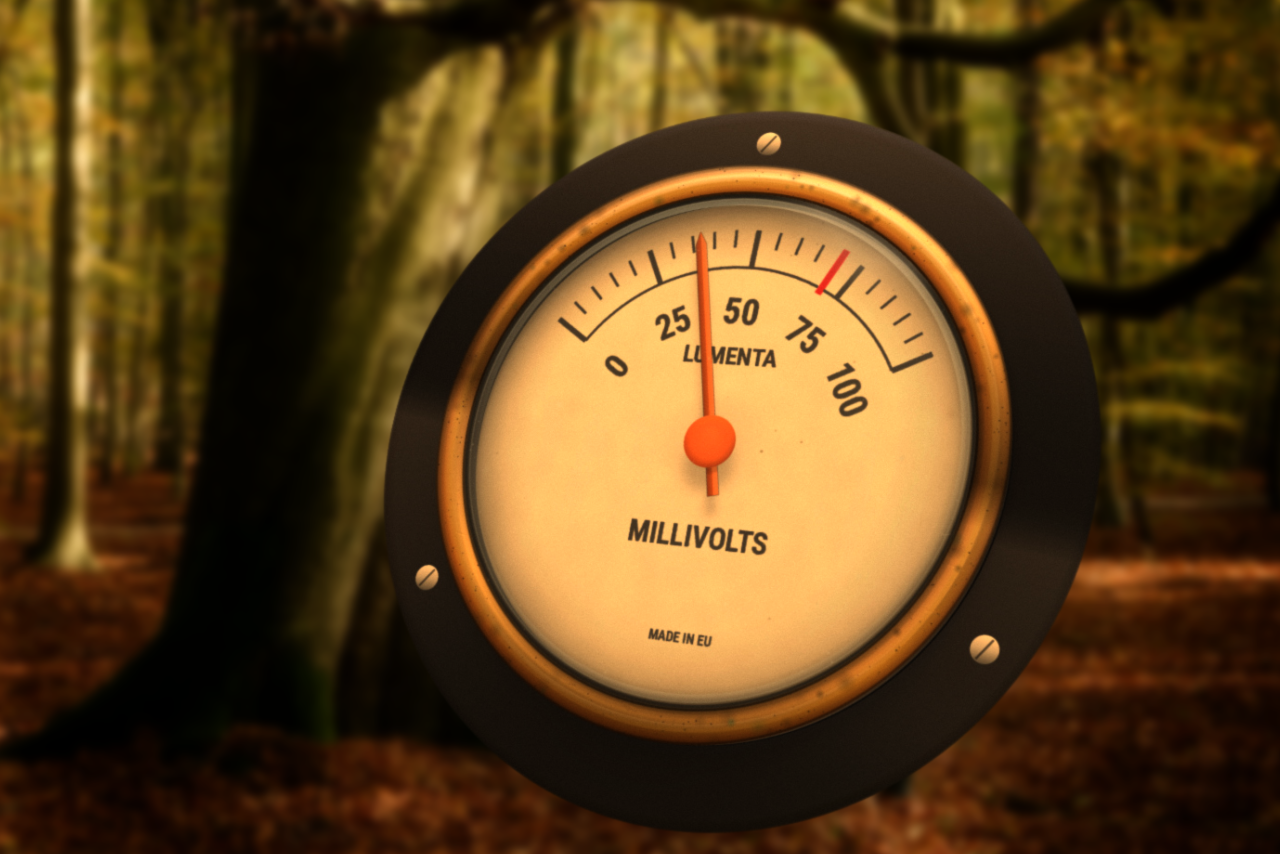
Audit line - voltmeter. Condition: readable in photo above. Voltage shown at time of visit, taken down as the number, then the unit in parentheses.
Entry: 37.5 (mV)
